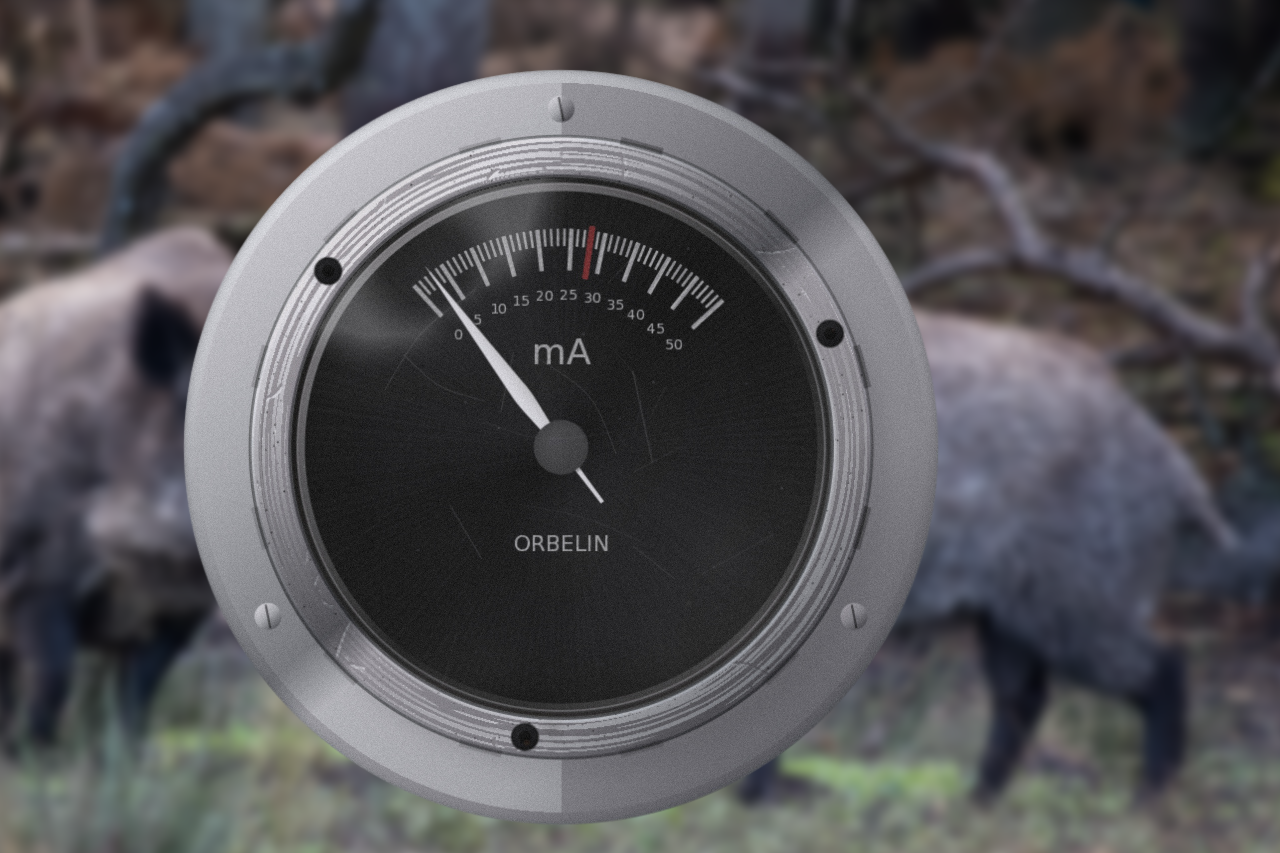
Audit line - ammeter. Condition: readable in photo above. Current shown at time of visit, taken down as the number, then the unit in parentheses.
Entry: 3 (mA)
